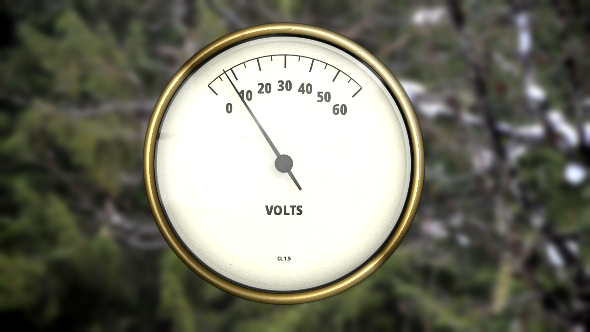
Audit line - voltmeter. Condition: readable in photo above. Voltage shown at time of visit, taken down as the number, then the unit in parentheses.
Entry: 7.5 (V)
